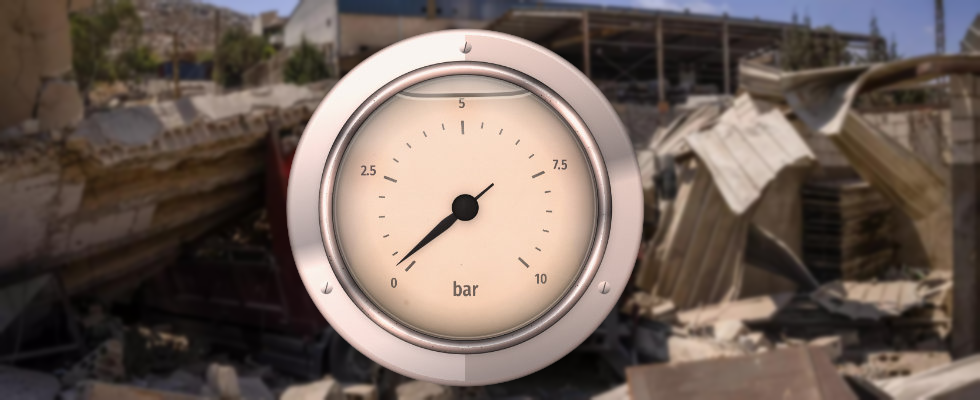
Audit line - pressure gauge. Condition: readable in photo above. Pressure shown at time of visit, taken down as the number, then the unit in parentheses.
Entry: 0.25 (bar)
